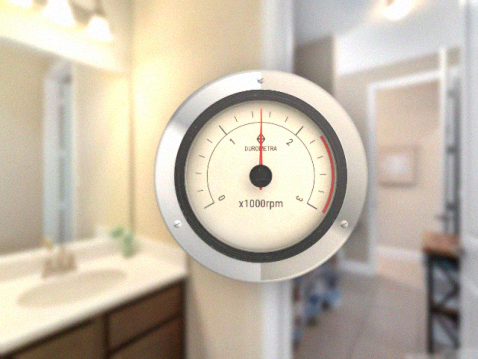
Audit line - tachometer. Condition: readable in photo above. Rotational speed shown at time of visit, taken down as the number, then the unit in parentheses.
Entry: 1500 (rpm)
